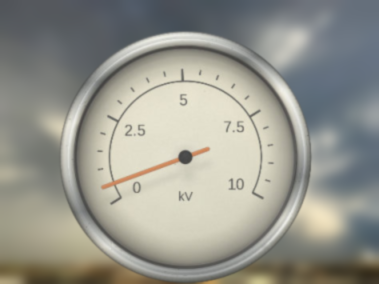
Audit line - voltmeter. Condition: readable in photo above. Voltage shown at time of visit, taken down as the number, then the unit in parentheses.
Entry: 0.5 (kV)
